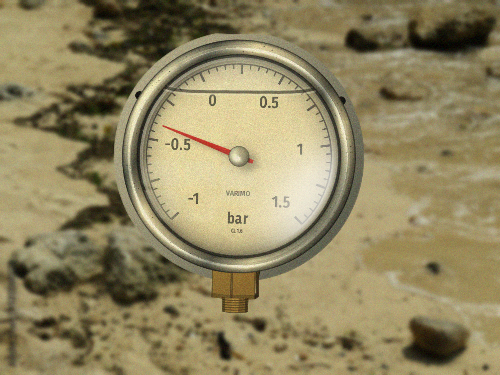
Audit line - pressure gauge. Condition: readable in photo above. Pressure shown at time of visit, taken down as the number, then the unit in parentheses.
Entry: -0.4 (bar)
